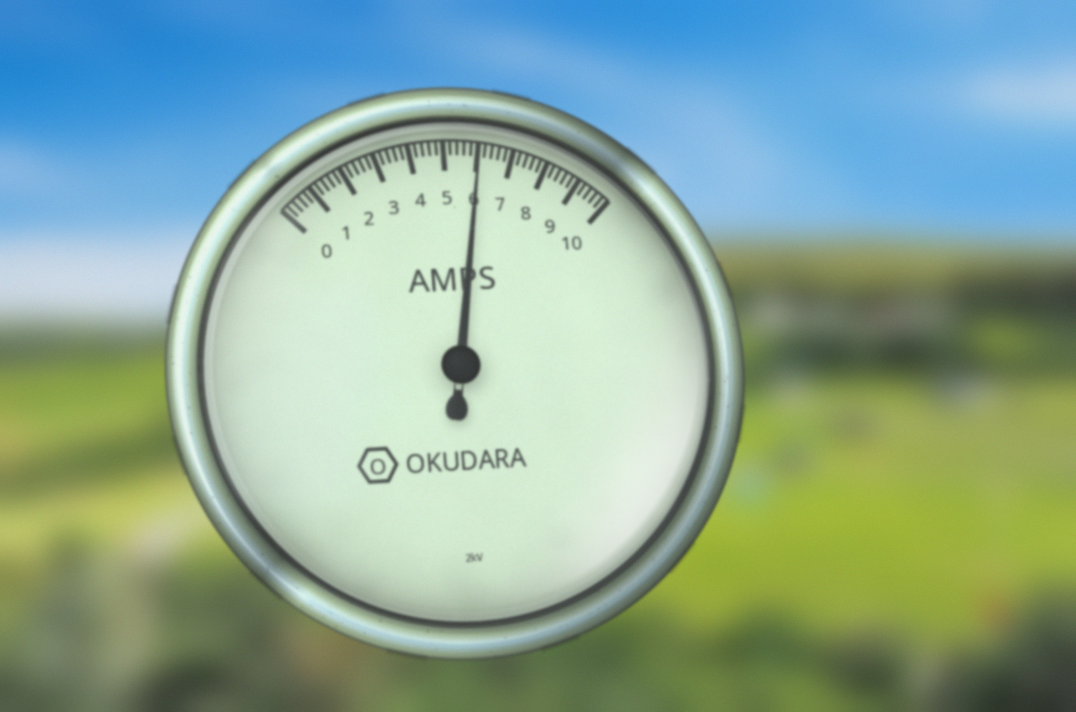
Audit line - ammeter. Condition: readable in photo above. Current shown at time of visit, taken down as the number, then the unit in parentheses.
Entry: 6 (A)
